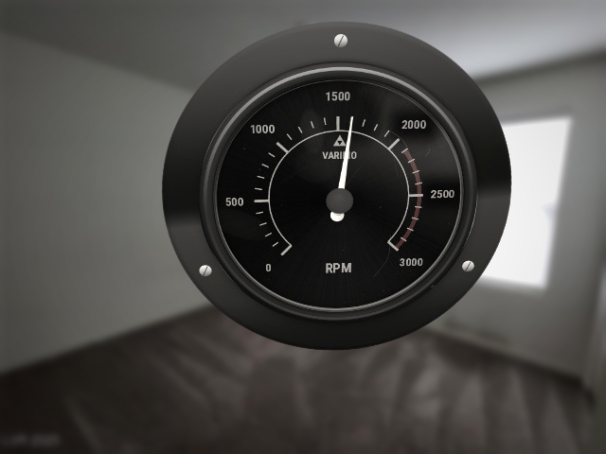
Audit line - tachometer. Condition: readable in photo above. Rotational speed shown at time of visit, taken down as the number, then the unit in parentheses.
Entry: 1600 (rpm)
